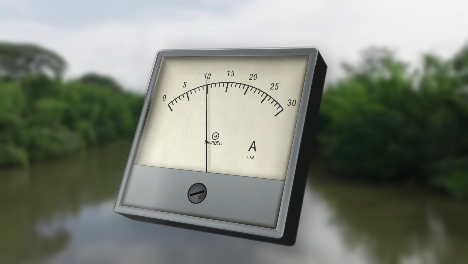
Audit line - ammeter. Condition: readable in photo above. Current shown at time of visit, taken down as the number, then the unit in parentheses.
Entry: 10 (A)
